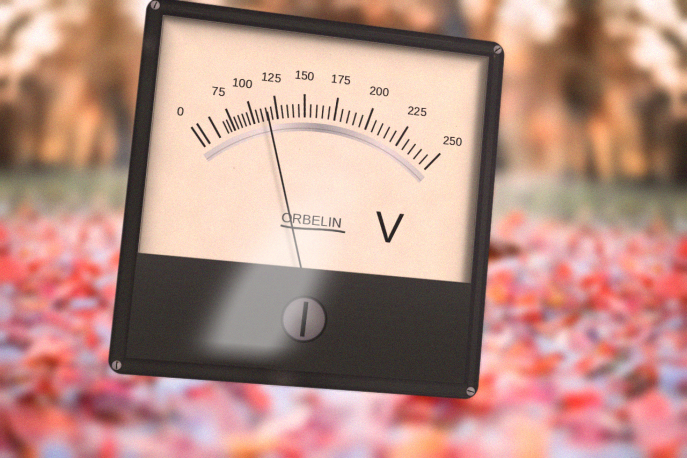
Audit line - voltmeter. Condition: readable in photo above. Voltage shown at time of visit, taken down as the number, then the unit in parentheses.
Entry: 115 (V)
